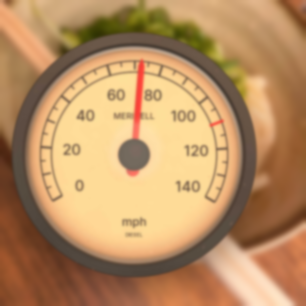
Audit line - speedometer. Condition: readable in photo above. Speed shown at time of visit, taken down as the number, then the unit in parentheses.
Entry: 72.5 (mph)
